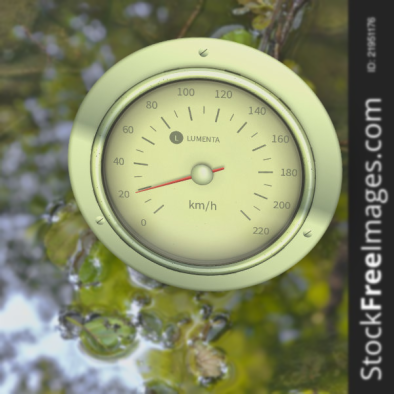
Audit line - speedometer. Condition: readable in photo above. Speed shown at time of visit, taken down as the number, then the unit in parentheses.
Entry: 20 (km/h)
